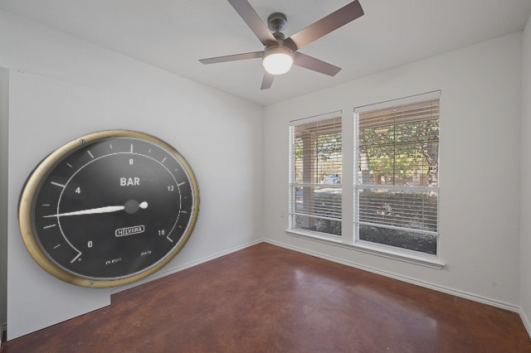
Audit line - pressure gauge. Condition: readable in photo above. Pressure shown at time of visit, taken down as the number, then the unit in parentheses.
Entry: 2.5 (bar)
